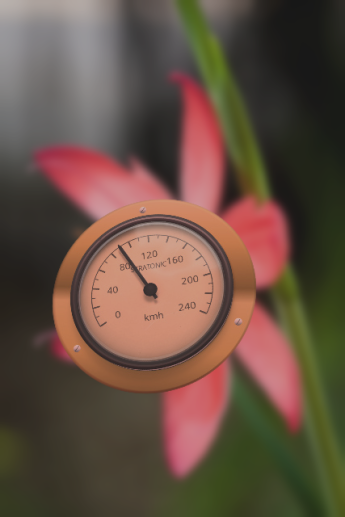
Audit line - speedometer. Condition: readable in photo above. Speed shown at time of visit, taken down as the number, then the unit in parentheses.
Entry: 90 (km/h)
